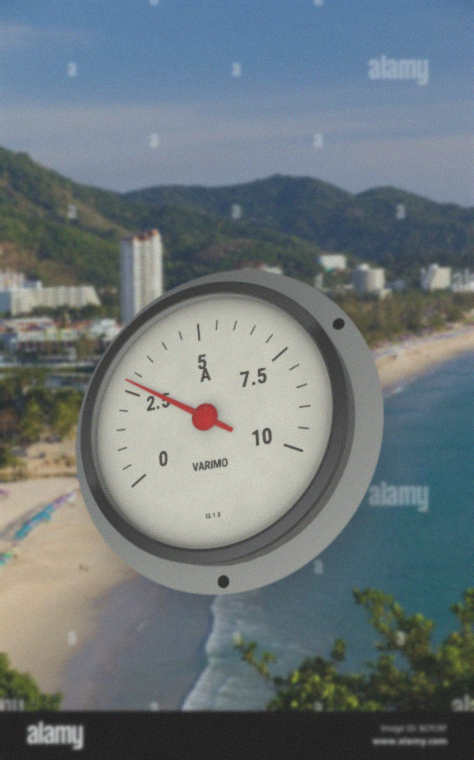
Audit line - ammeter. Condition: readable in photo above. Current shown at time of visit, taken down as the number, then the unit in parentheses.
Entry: 2.75 (A)
